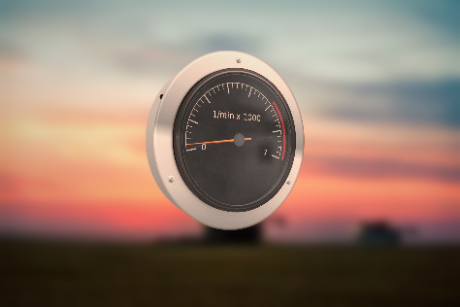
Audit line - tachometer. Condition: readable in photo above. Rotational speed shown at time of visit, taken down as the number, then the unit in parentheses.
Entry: 200 (rpm)
